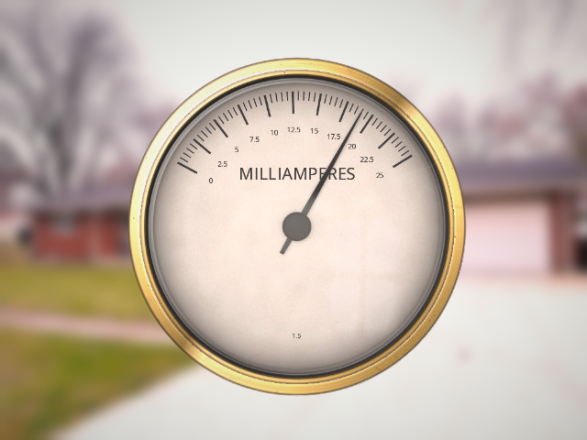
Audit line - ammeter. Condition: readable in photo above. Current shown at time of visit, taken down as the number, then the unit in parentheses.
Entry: 19 (mA)
